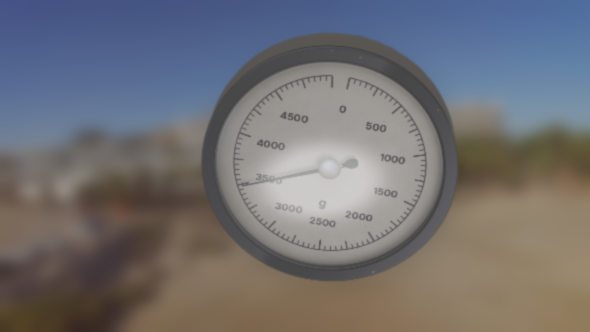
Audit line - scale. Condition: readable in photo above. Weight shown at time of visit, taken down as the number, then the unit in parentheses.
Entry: 3500 (g)
